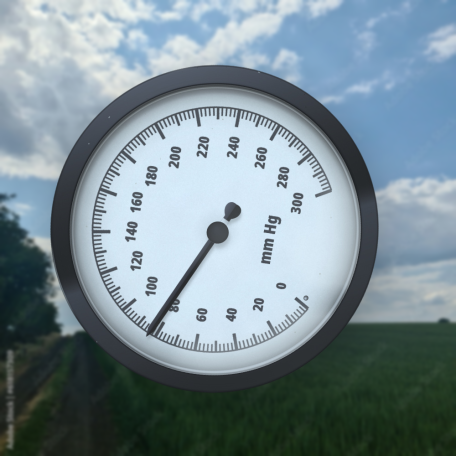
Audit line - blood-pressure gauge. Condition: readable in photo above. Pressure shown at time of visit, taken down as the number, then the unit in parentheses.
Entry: 84 (mmHg)
